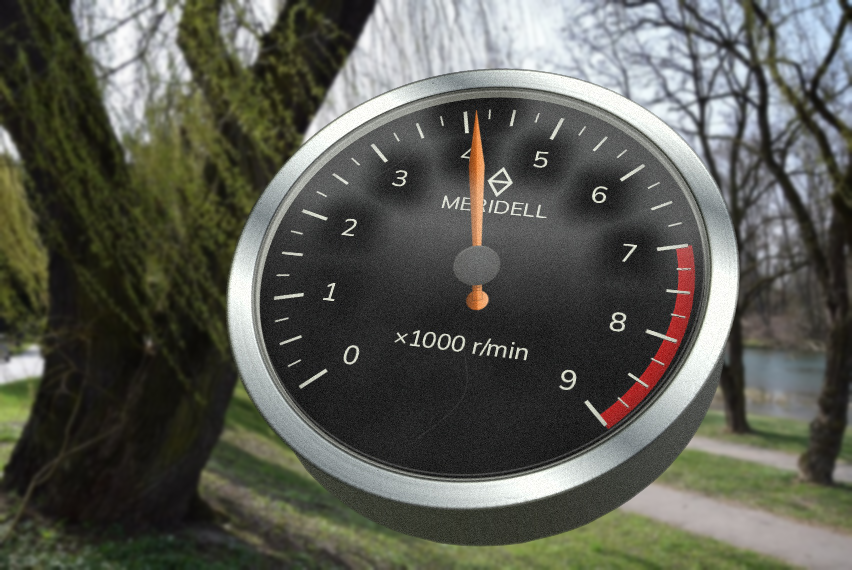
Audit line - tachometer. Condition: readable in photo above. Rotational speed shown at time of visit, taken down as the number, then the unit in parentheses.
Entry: 4125 (rpm)
